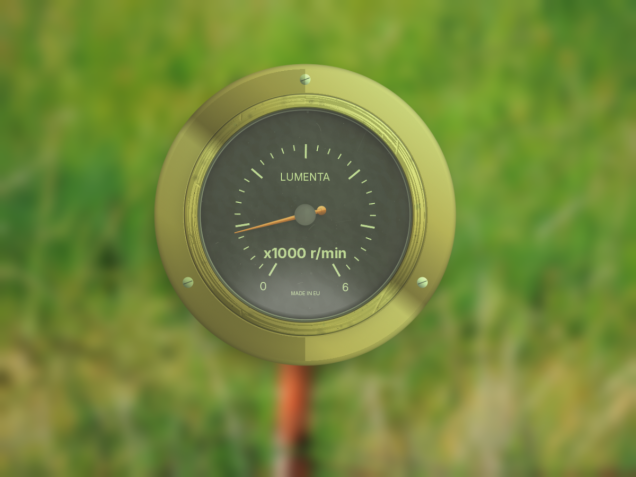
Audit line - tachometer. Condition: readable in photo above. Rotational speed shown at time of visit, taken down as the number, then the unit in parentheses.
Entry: 900 (rpm)
